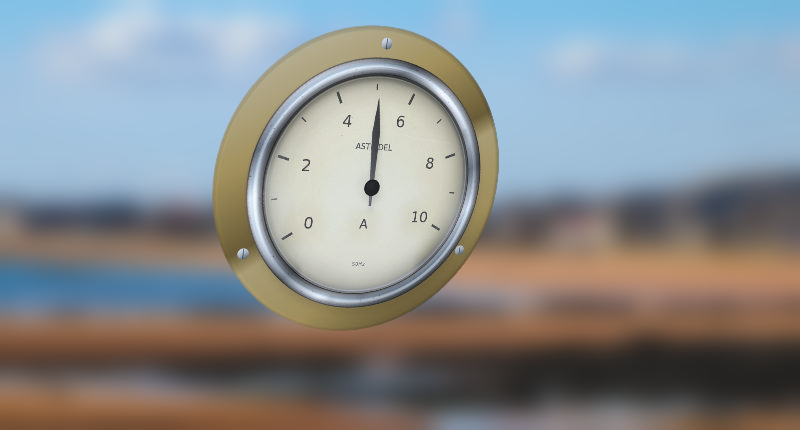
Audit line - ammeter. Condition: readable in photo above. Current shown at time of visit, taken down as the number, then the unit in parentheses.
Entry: 5 (A)
